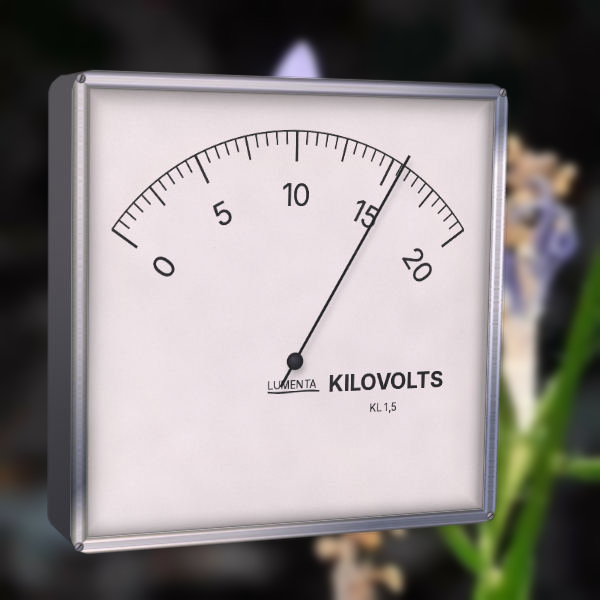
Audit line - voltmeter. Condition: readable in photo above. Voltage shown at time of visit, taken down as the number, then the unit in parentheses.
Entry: 15.5 (kV)
